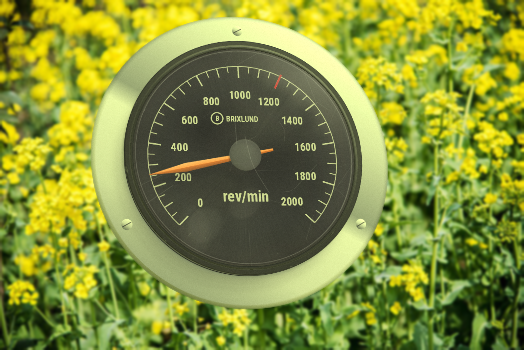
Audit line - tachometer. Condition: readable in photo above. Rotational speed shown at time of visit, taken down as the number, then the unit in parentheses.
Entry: 250 (rpm)
